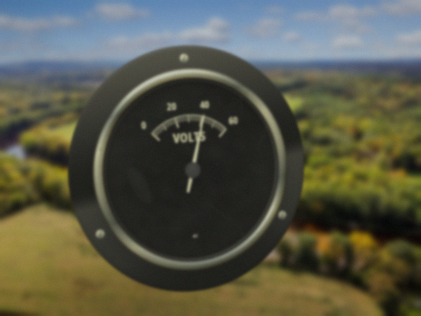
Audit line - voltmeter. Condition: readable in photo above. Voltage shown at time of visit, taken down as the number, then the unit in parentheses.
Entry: 40 (V)
